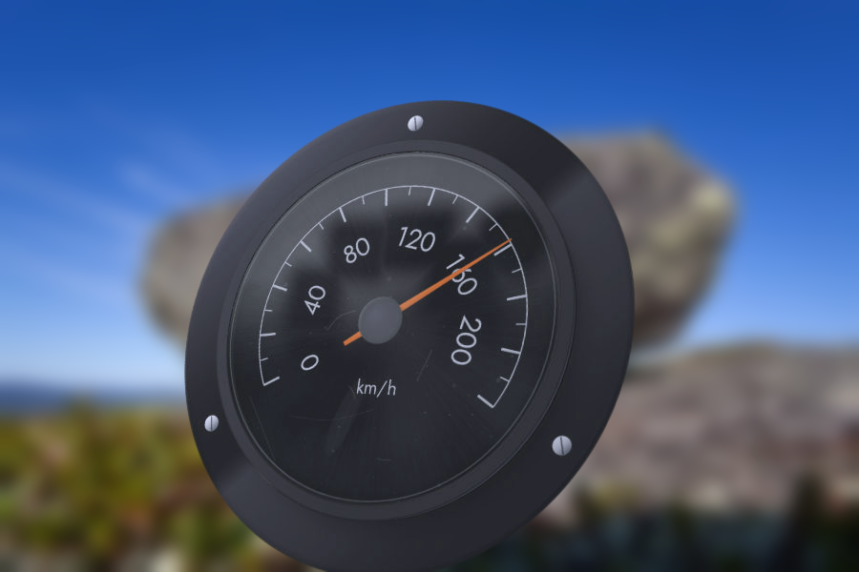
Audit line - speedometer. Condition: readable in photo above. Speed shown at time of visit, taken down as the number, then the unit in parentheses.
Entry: 160 (km/h)
